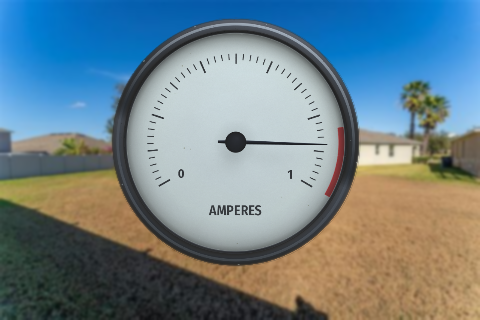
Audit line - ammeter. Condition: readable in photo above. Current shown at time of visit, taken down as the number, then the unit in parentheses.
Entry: 0.88 (A)
